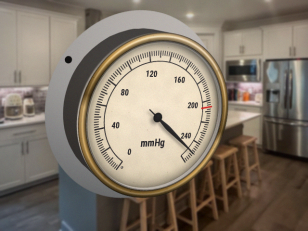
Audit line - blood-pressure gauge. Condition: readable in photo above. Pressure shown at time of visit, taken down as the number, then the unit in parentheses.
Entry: 250 (mmHg)
